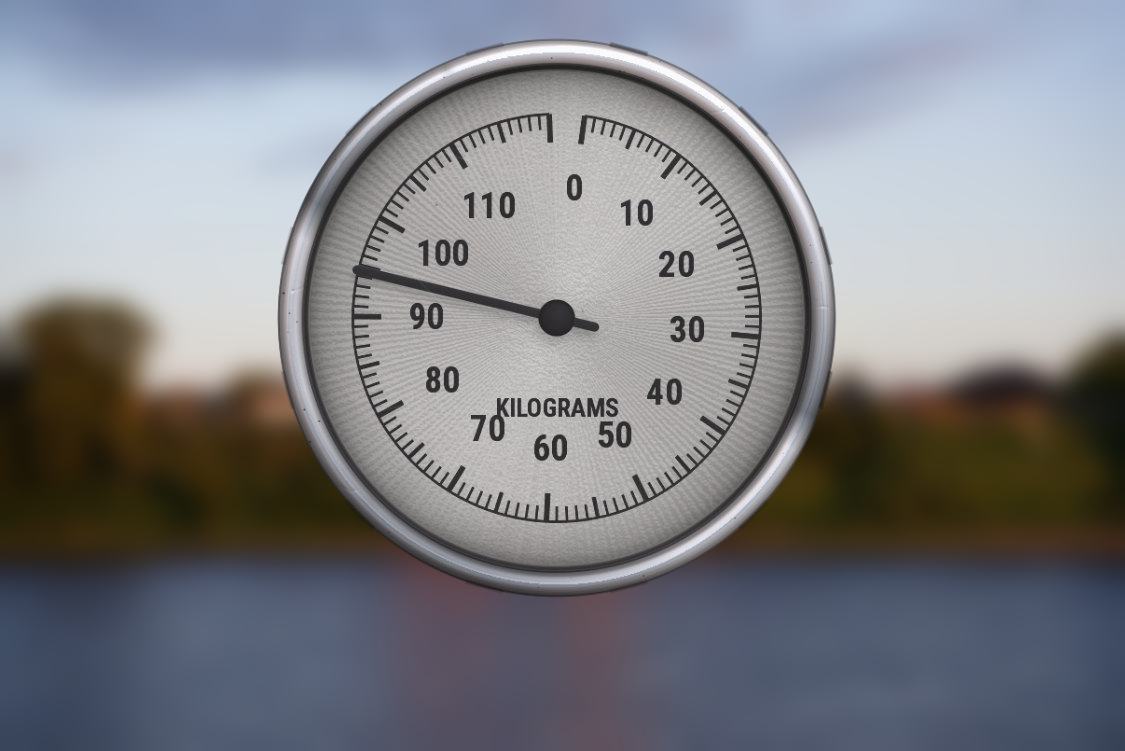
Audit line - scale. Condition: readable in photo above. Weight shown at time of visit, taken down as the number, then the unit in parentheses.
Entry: 94.5 (kg)
